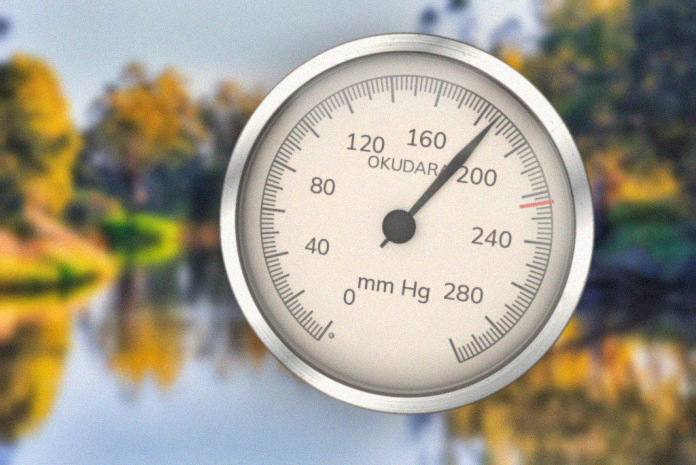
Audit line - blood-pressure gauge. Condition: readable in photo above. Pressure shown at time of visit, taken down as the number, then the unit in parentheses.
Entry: 186 (mmHg)
